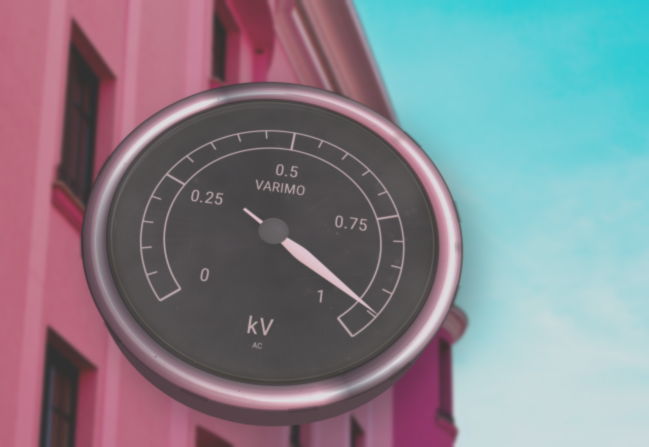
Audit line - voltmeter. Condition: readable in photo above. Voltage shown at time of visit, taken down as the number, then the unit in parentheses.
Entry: 0.95 (kV)
